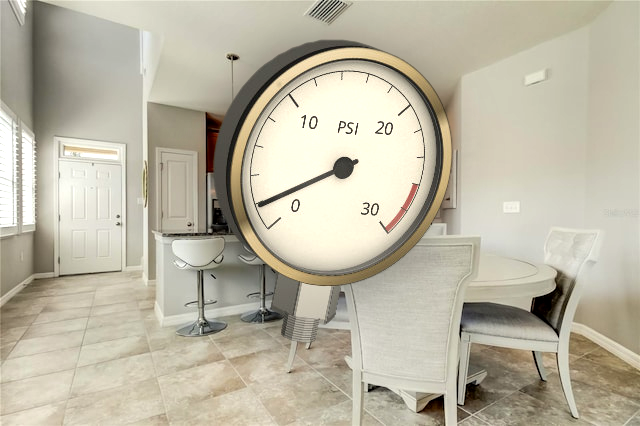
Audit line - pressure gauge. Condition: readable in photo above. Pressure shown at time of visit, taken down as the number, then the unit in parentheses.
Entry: 2 (psi)
